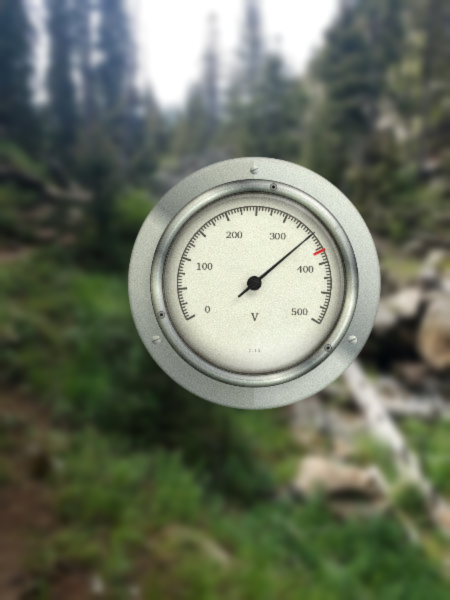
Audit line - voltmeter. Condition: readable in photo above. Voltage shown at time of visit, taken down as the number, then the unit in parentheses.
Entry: 350 (V)
